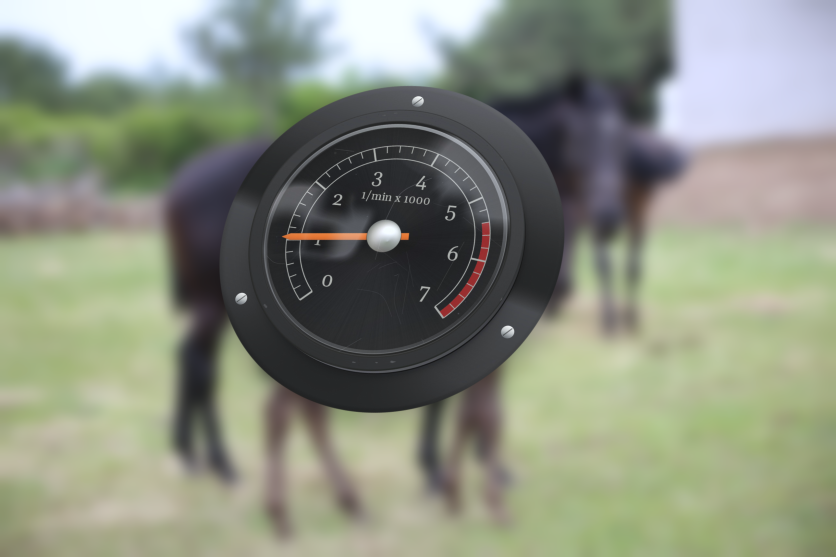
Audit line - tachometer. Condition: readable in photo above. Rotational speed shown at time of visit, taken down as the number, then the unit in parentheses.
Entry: 1000 (rpm)
